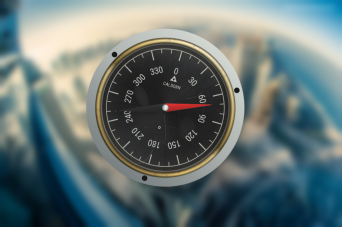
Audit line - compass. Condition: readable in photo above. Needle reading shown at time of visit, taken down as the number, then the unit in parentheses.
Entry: 70 (°)
